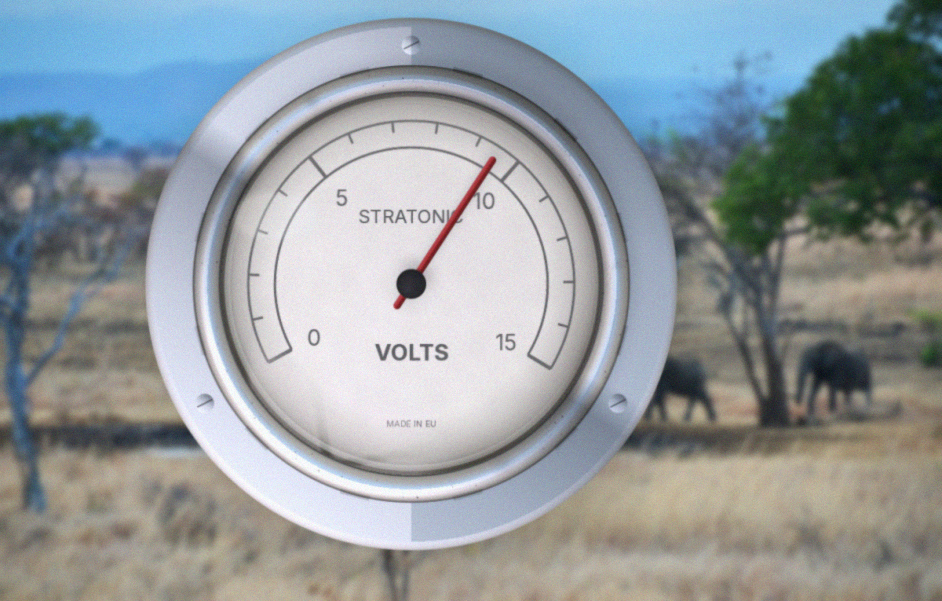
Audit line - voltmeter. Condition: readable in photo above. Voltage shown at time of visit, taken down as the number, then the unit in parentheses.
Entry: 9.5 (V)
